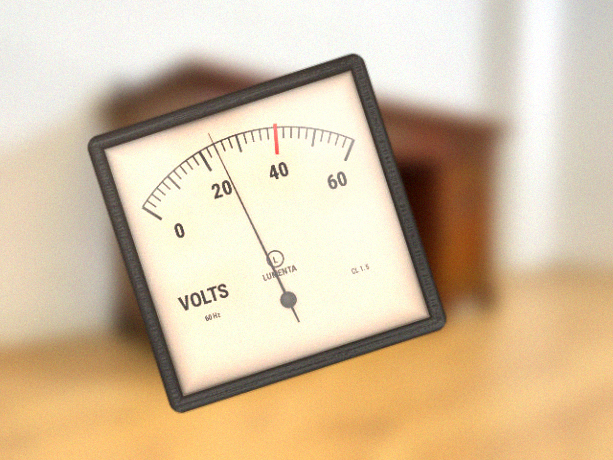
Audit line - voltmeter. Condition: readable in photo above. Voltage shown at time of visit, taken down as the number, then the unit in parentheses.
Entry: 24 (V)
